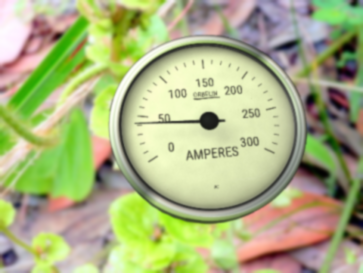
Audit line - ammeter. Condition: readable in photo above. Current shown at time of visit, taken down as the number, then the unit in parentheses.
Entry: 40 (A)
